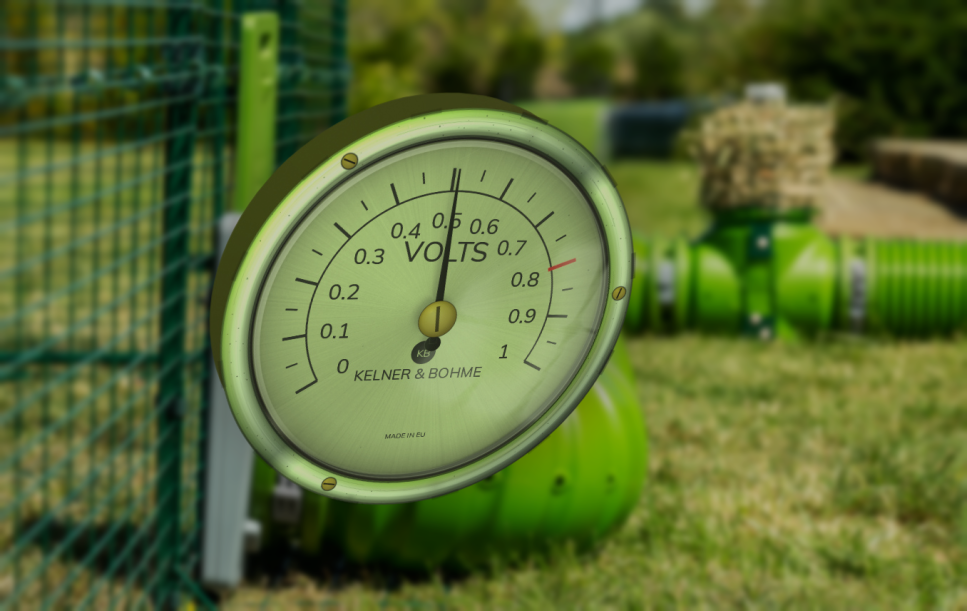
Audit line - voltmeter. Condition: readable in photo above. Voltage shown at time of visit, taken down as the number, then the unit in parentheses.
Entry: 0.5 (V)
